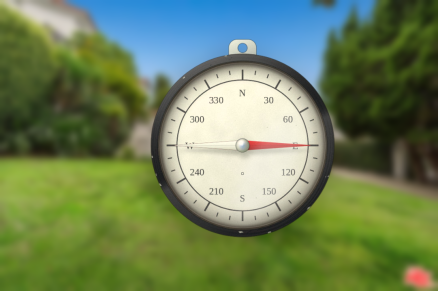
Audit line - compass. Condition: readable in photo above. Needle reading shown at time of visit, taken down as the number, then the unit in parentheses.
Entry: 90 (°)
